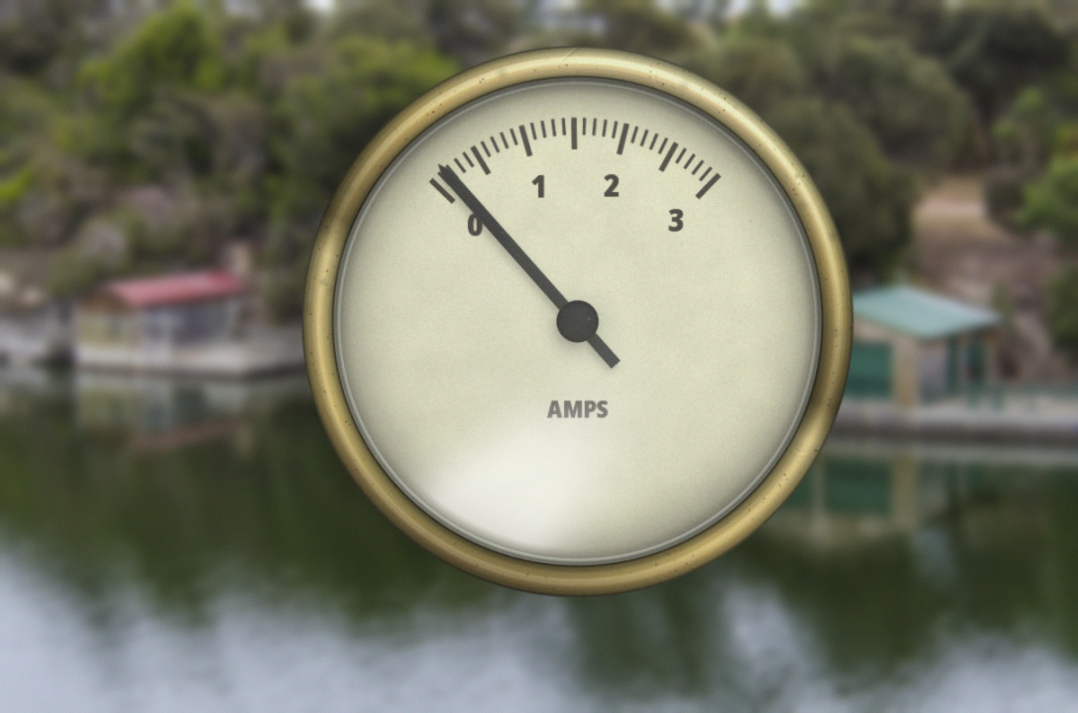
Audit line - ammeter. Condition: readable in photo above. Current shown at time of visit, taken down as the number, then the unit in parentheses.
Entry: 0.15 (A)
